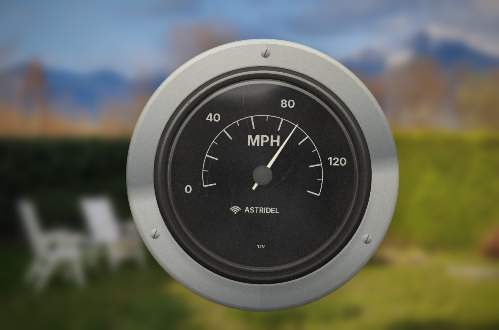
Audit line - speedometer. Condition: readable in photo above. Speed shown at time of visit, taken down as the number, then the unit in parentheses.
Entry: 90 (mph)
